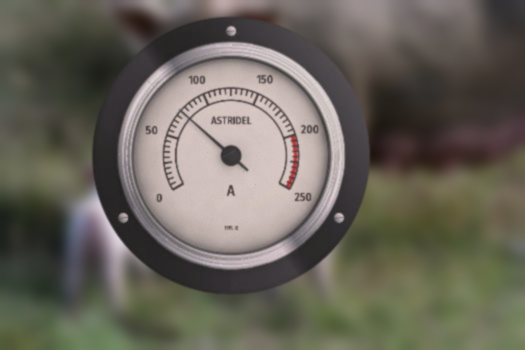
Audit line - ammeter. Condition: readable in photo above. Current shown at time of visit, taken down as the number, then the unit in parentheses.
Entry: 75 (A)
